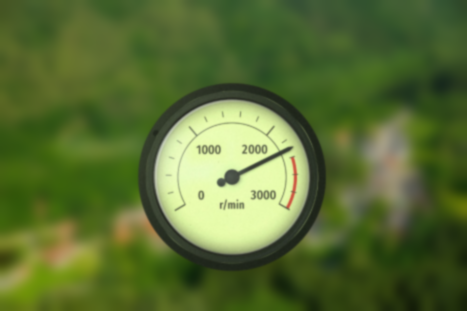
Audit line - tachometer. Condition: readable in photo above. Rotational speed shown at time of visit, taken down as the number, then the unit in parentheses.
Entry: 2300 (rpm)
